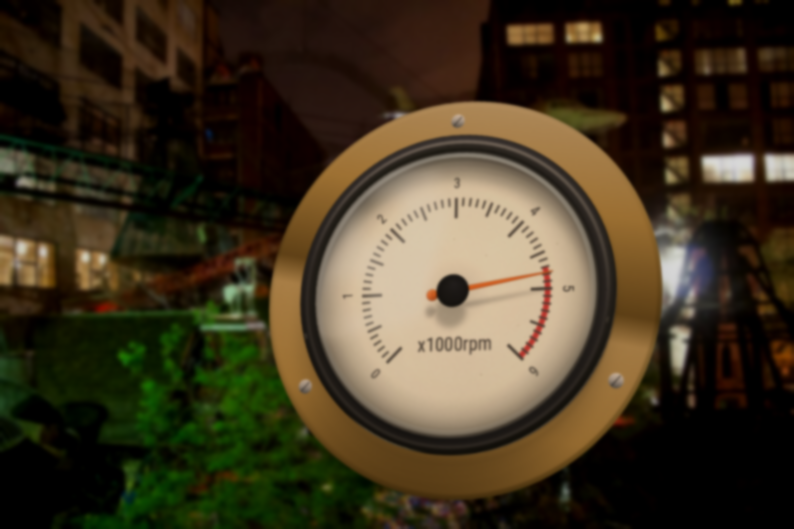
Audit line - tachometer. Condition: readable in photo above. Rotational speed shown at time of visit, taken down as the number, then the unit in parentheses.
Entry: 4800 (rpm)
